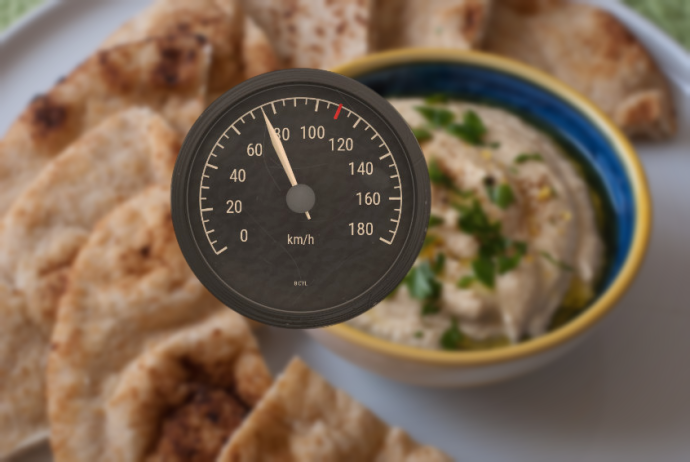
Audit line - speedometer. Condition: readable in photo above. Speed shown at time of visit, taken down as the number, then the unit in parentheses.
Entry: 75 (km/h)
